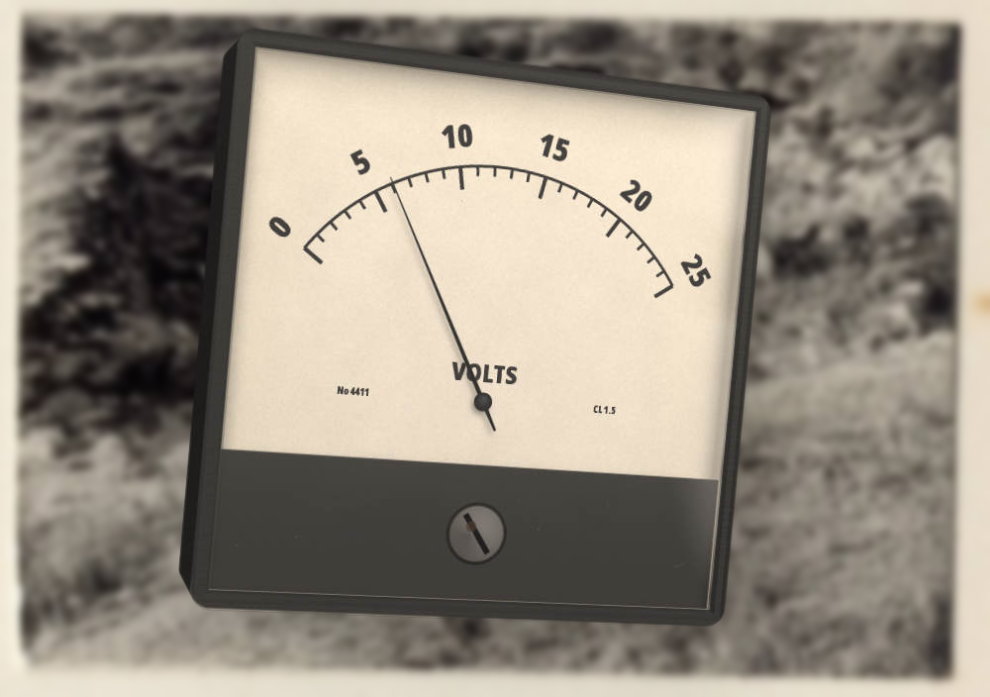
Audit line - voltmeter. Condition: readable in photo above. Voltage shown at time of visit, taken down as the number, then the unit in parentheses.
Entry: 6 (V)
